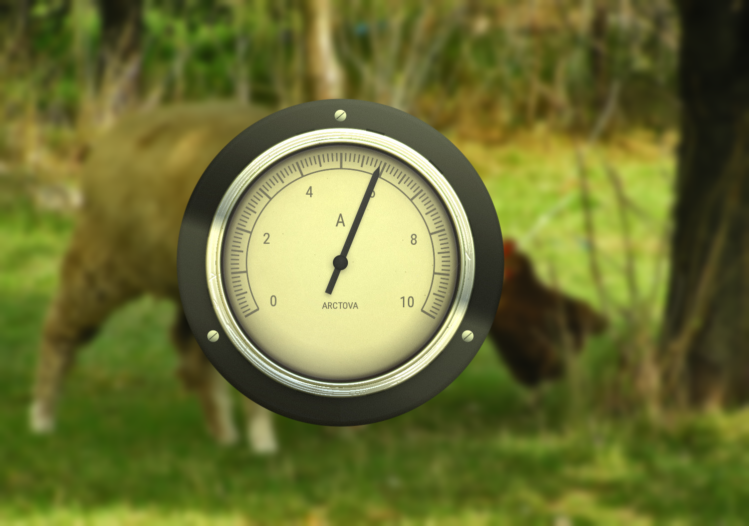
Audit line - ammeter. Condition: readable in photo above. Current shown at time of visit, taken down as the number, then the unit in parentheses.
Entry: 5.9 (A)
